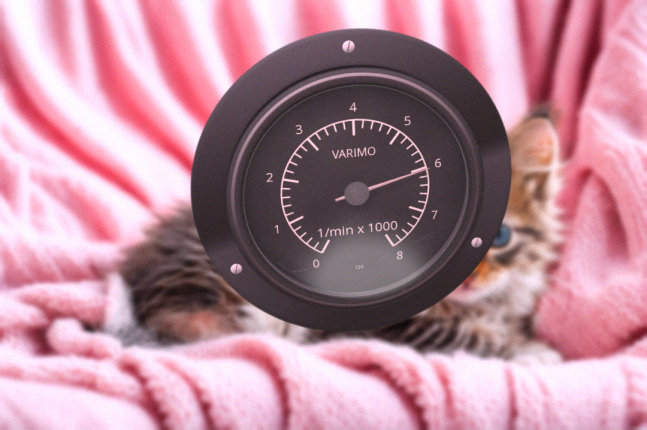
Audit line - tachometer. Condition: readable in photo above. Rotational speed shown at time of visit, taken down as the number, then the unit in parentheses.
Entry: 6000 (rpm)
